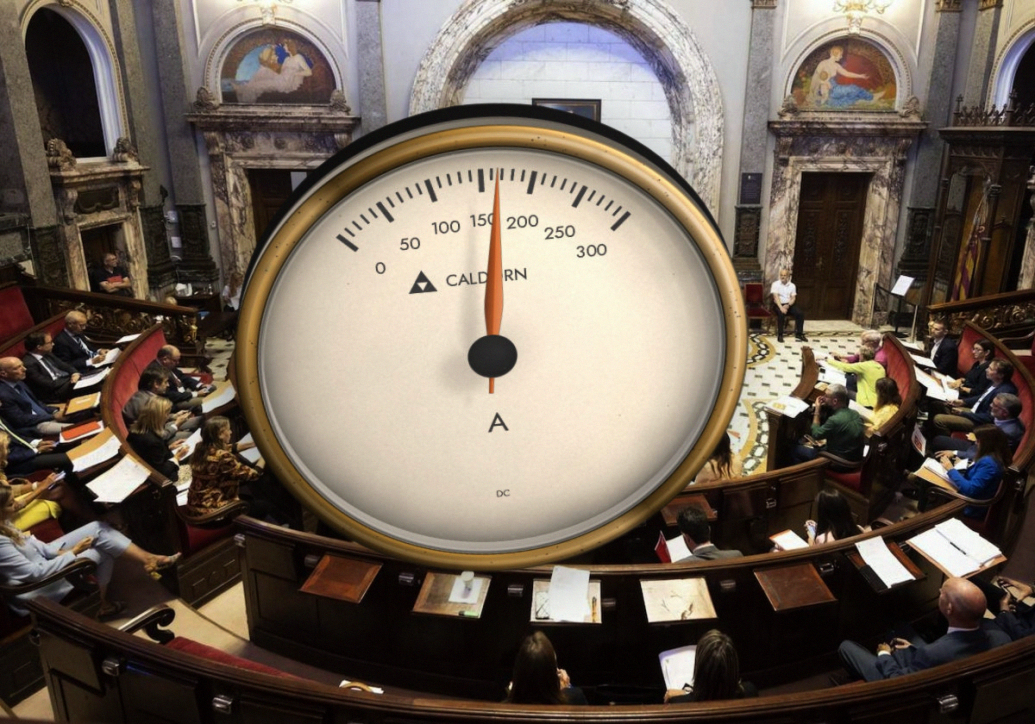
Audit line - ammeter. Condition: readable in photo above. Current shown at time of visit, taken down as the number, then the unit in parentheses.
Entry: 165 (A)
